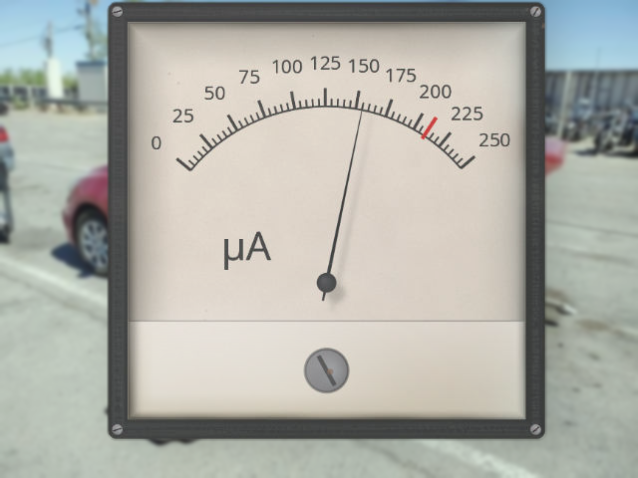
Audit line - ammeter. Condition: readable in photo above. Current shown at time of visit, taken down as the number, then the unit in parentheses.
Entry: 155 (µA)
